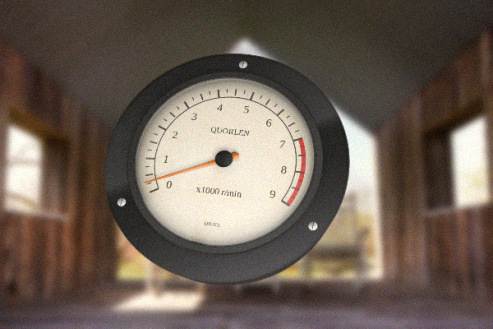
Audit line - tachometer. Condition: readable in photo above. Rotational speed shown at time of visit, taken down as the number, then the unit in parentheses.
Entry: 250 (rpm)
